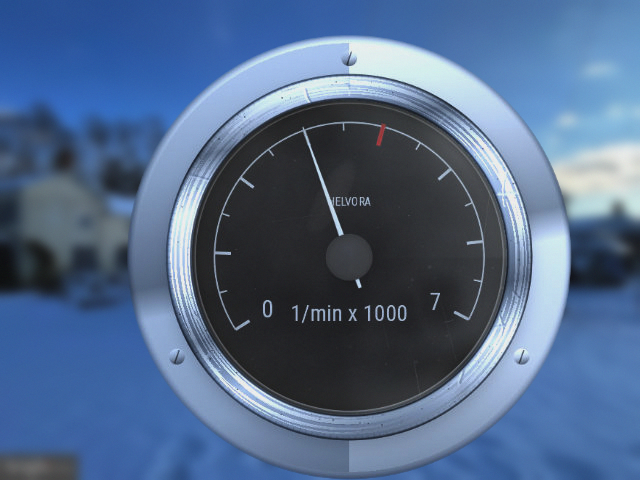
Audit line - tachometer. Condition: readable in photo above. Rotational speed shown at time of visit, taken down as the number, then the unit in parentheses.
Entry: 3000 (rpm)
